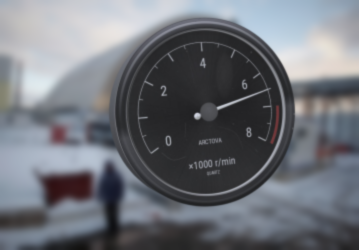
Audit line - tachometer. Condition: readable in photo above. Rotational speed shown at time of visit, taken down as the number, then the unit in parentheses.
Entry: 6500 (rpm)
